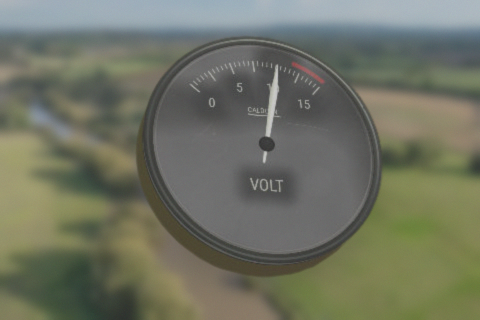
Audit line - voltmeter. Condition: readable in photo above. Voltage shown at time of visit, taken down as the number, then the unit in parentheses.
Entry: 10 (V)
